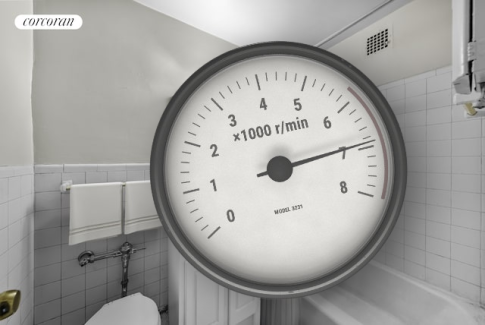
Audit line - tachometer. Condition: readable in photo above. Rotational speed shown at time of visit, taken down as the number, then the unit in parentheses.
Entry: 6900 (rpm)
